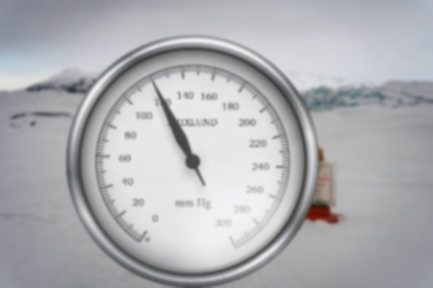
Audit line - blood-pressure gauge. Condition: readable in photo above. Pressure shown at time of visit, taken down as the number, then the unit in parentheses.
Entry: 120 (mmHg)
